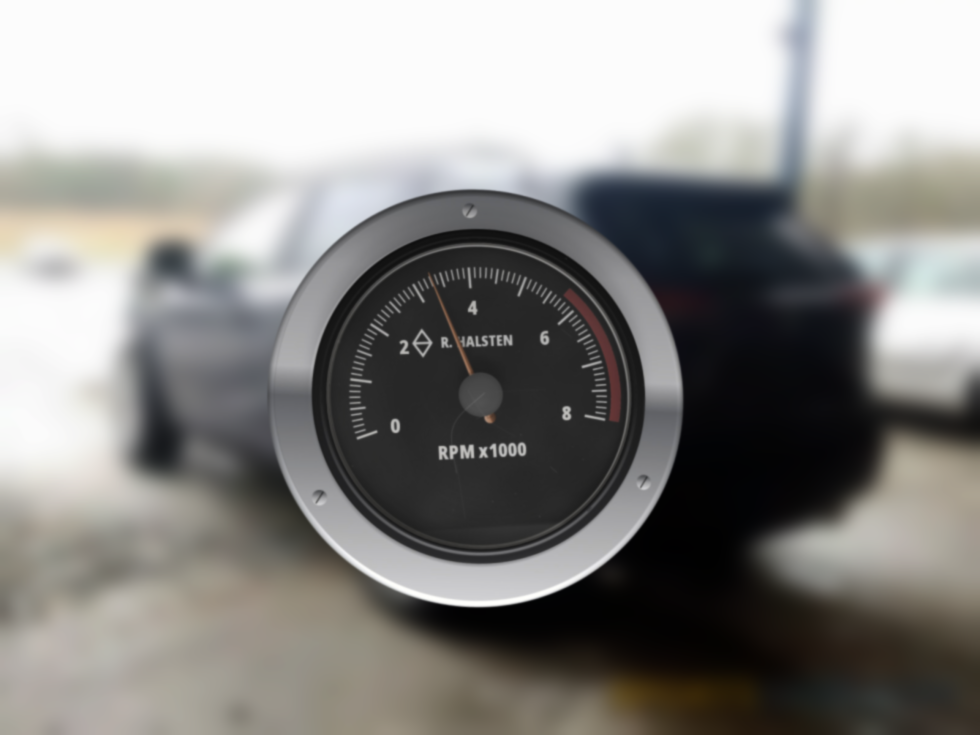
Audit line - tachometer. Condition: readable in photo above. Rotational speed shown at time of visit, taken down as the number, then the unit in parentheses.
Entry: 3300 (rpm)
